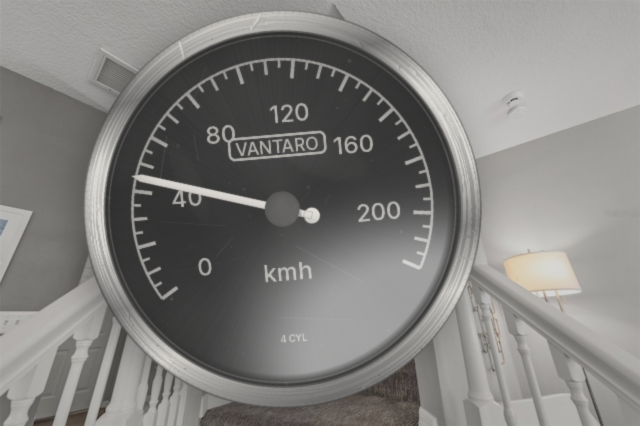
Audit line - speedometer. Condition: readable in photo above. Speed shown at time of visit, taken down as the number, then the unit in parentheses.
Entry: 45 (km/h)
